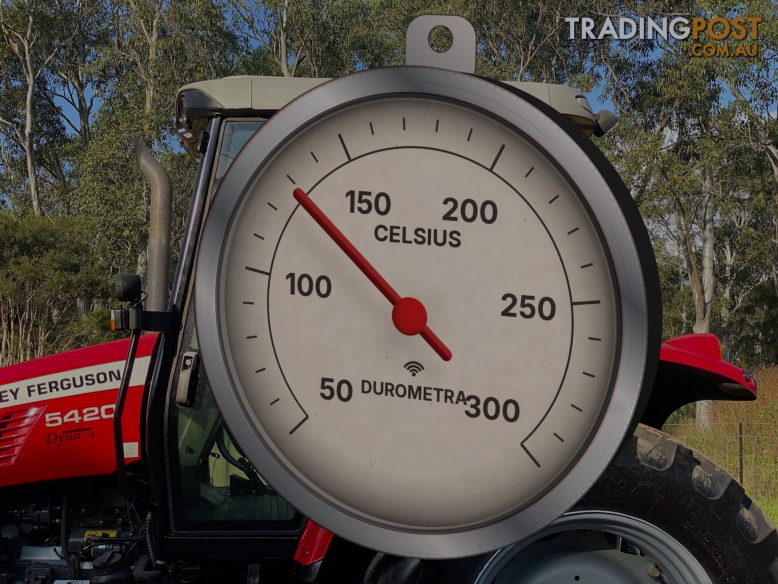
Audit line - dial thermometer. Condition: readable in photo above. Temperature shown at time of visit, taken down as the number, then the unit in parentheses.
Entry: 130 (°C)
